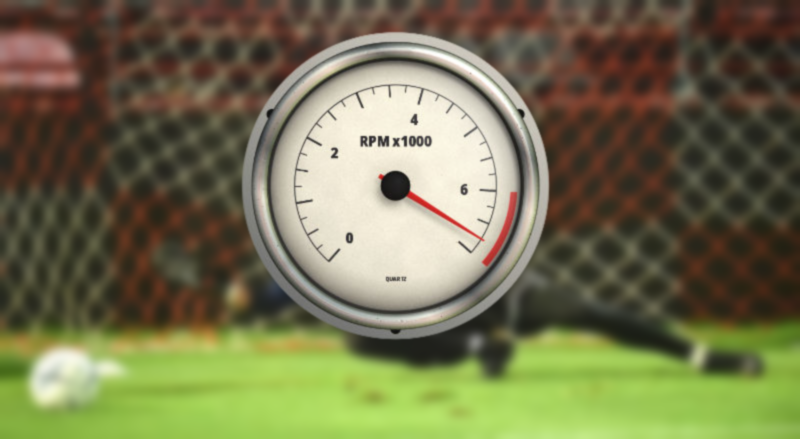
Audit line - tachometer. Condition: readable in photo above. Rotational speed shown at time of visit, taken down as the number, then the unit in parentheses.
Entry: 6750 (rpm)
